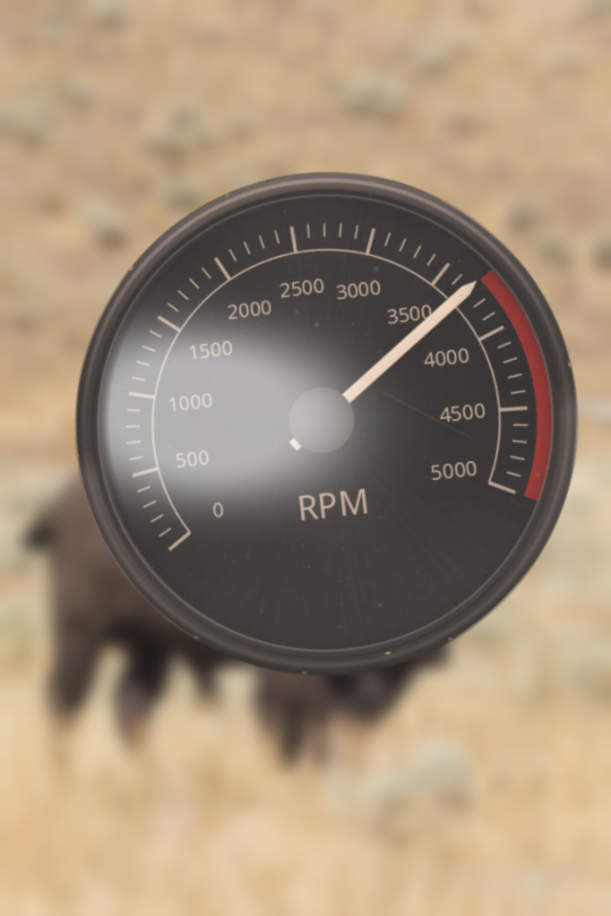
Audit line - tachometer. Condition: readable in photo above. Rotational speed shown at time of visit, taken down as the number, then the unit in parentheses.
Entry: 3700 (rpm)
